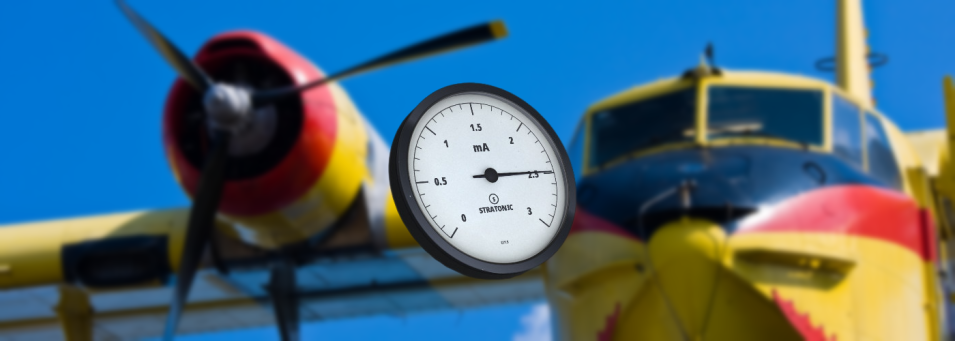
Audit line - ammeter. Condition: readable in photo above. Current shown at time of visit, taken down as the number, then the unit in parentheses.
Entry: 2.5 (mA)
